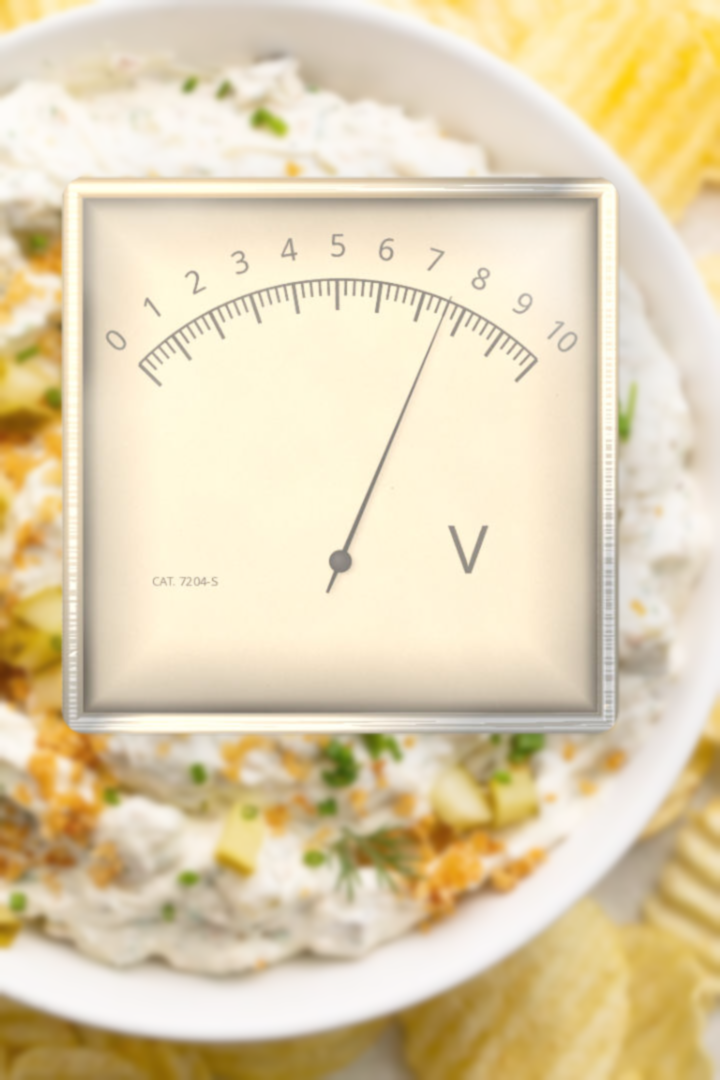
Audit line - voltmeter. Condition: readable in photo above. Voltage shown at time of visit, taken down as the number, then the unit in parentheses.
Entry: 7.6 (V)
